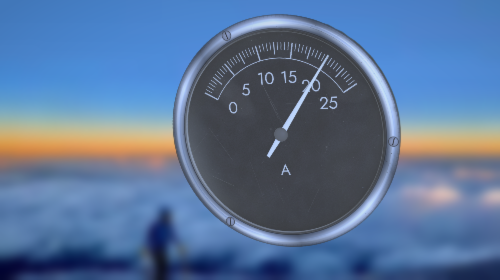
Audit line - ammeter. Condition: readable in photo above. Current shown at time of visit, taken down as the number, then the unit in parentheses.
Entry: 20 (A)
